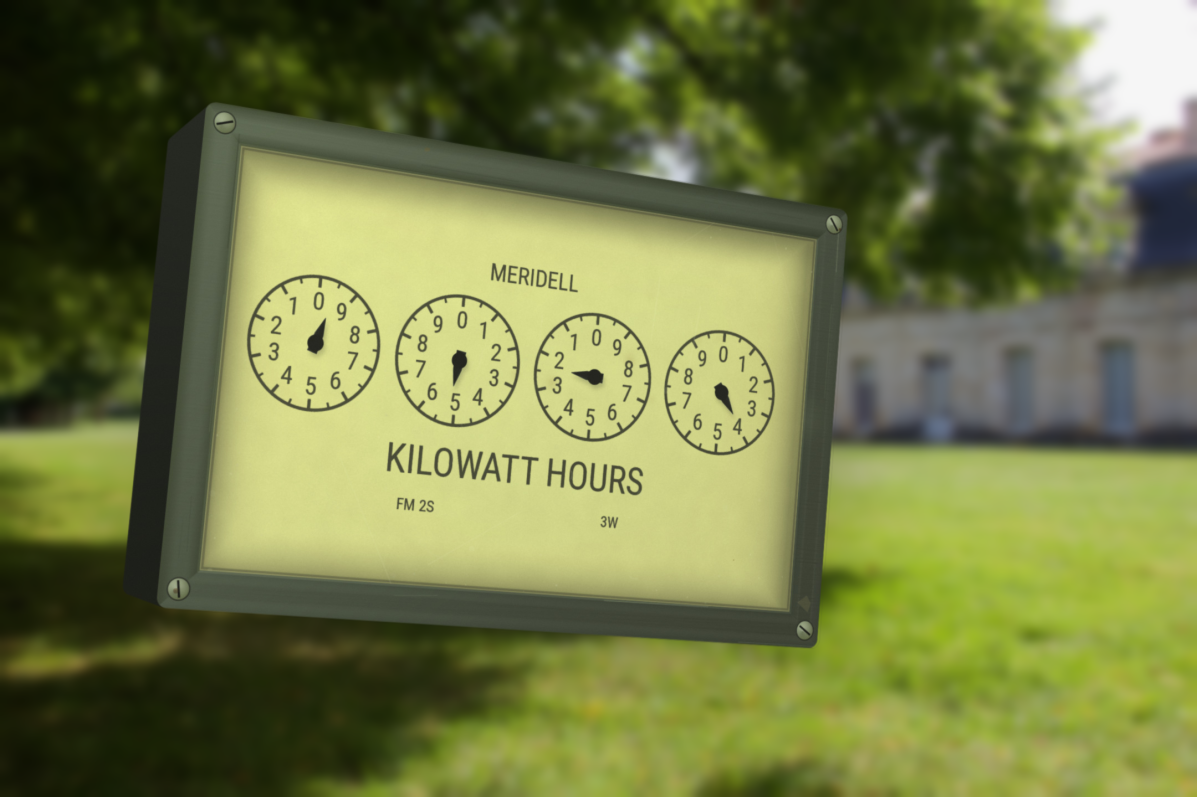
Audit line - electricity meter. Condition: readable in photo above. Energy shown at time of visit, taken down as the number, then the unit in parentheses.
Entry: 9524 (kWh)
